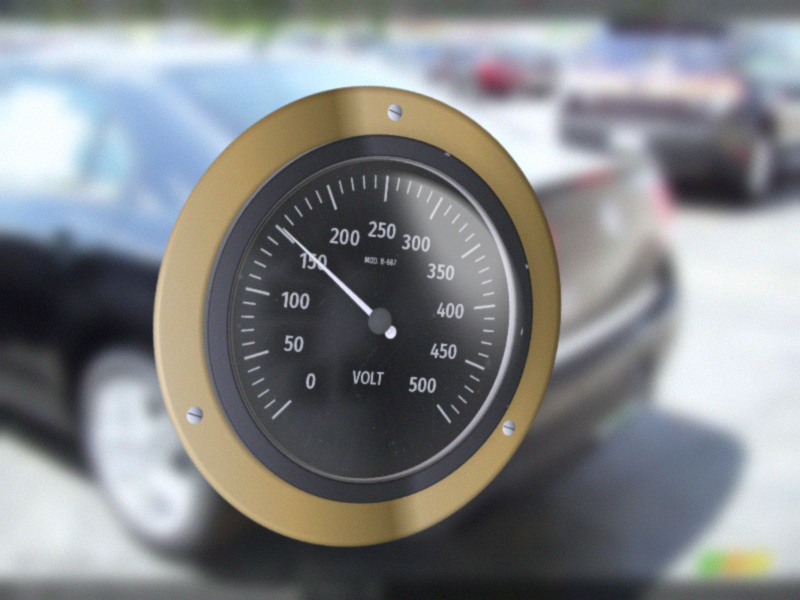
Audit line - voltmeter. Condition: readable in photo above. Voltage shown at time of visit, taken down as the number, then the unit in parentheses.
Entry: 150 (V)
